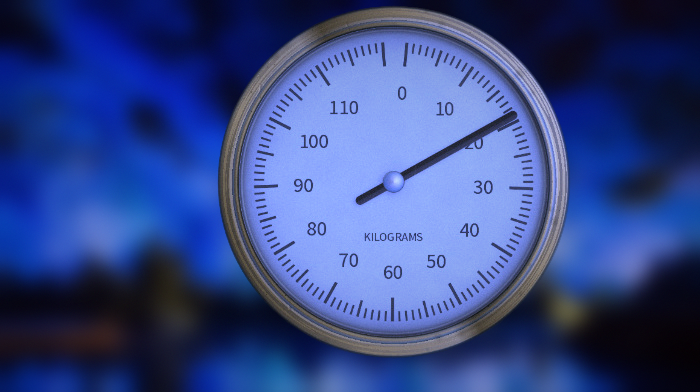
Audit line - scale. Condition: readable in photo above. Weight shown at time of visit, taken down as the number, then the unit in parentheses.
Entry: 19 (kg)
